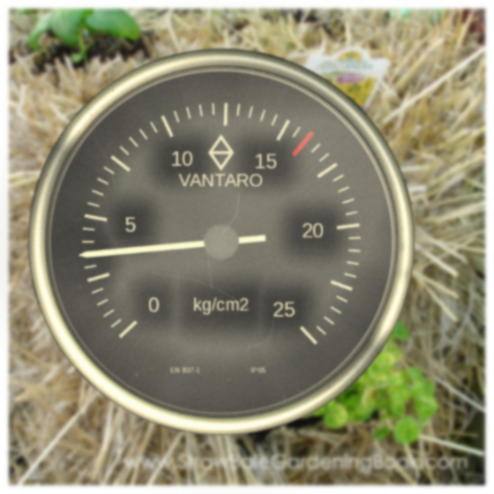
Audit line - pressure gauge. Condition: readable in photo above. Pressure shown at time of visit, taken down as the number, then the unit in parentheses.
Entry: 3.5 (kg/cm²)
